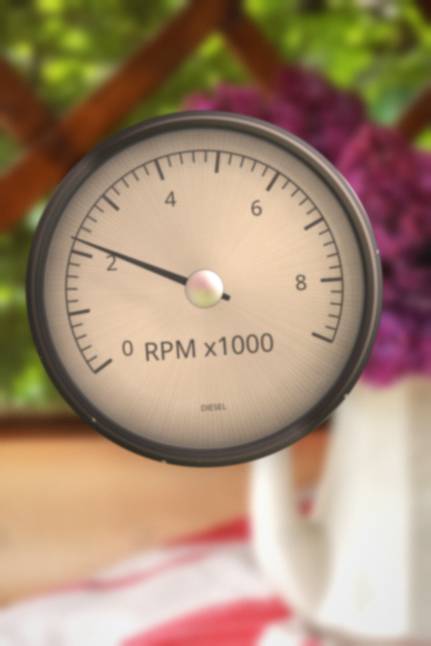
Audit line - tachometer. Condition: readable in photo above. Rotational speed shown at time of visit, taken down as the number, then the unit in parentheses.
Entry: 2200 (rpm)
